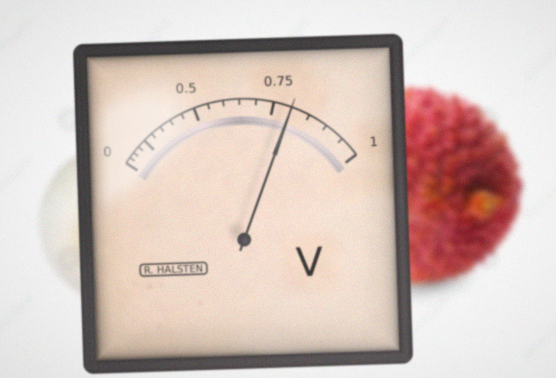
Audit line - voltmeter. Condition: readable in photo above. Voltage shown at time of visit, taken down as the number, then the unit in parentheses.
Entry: 0.8 (V)
